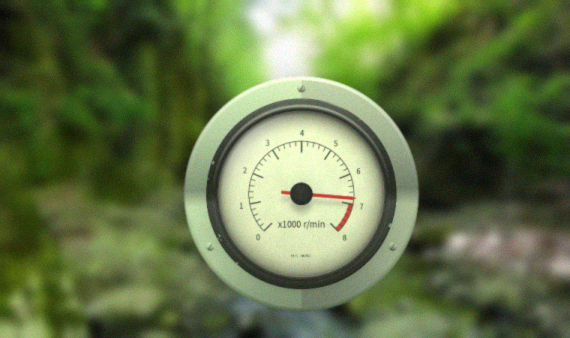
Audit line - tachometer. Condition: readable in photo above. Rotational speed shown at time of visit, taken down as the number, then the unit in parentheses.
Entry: 6800 (rpm)
